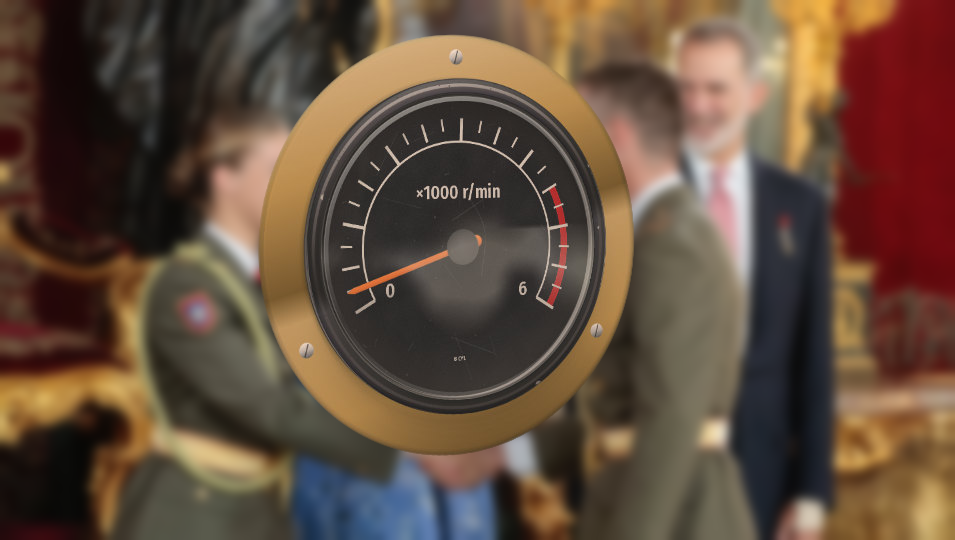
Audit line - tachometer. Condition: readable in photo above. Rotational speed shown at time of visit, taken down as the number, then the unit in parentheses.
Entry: 250 (rpm)
